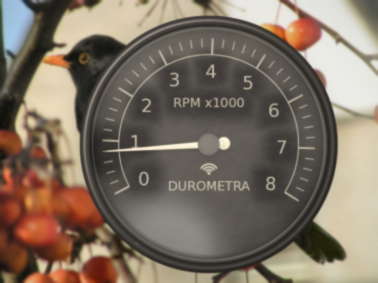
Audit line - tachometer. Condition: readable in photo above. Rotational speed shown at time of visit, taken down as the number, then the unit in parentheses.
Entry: 800 (rpm)
